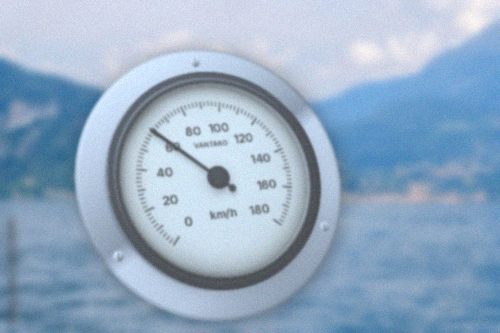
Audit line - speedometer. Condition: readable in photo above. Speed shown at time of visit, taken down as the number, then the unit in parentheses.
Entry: 60 (km/h)
